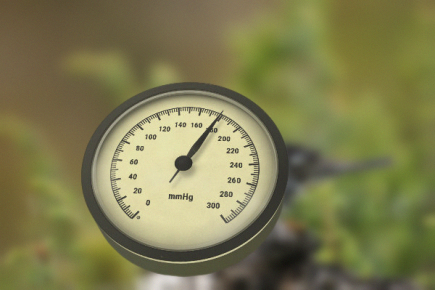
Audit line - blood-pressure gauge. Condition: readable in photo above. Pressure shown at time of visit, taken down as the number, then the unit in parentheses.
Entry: 180 (mmHg)
